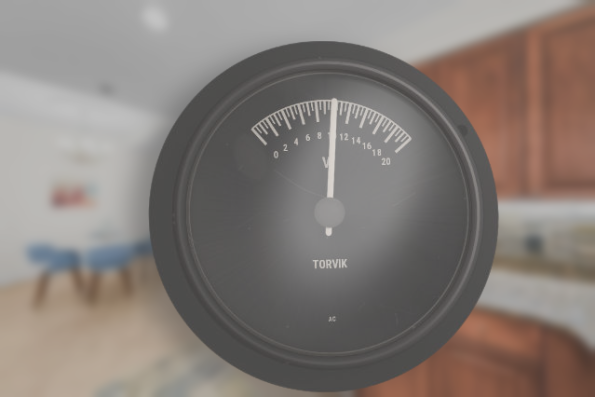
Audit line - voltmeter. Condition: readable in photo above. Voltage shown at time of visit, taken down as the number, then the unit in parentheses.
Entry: 10 (V)
